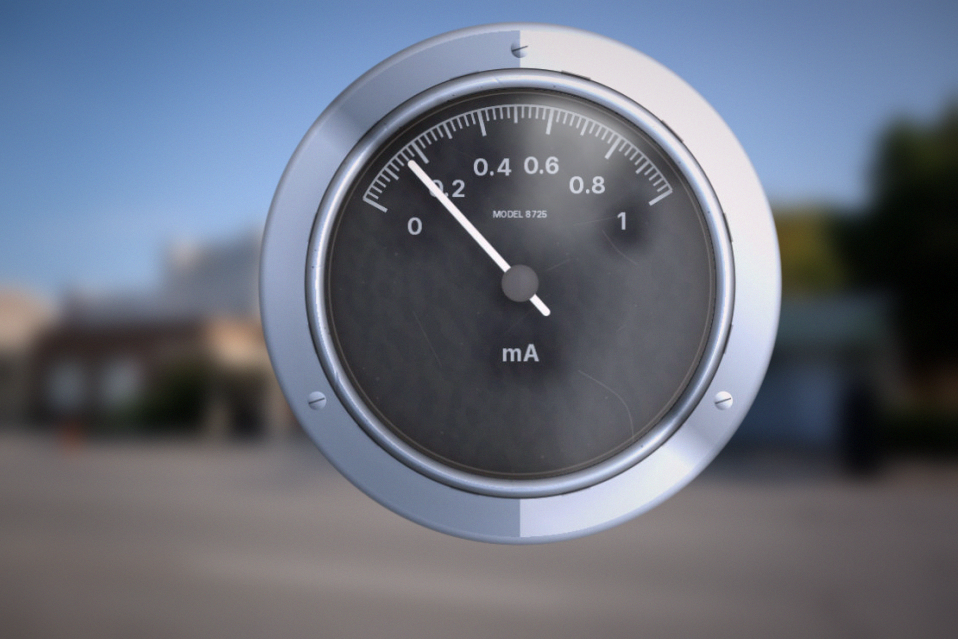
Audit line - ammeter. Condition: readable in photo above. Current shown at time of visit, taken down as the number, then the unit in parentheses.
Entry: 0.16 (mA)
